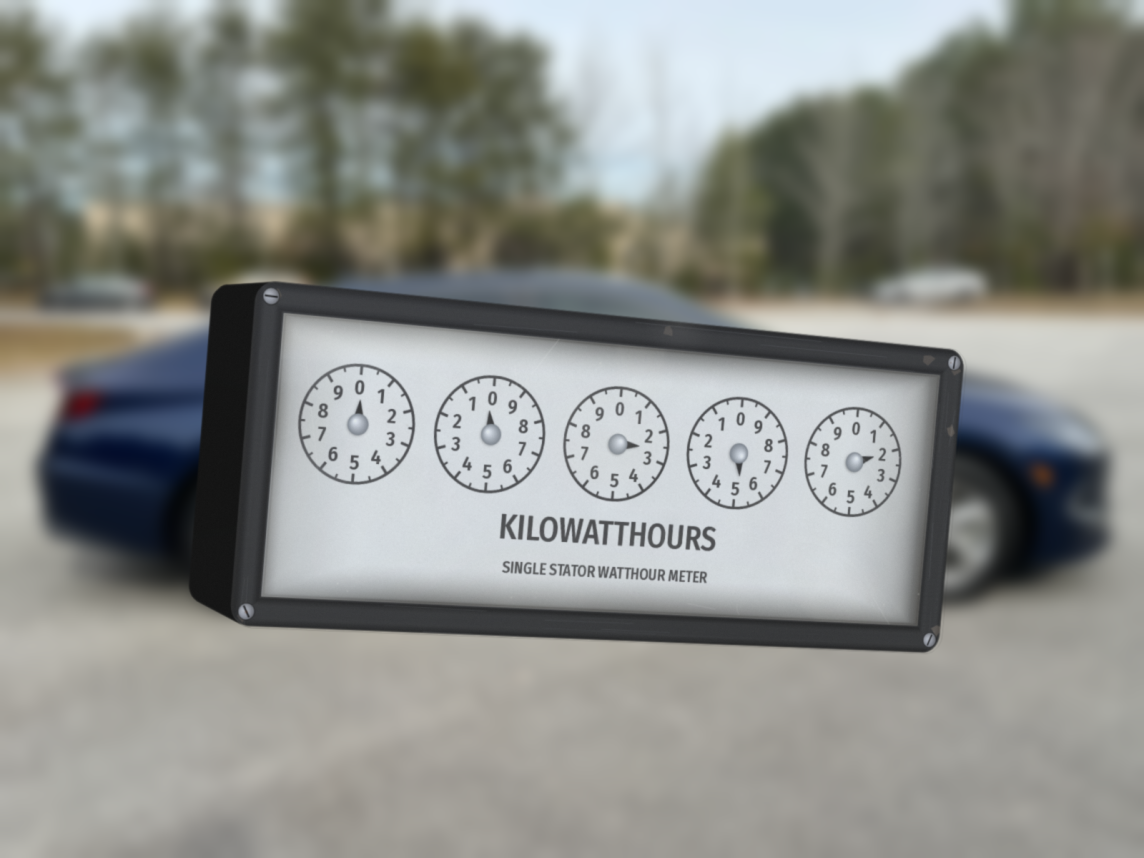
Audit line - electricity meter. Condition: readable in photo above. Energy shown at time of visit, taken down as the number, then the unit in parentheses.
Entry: 252 (kWh)
